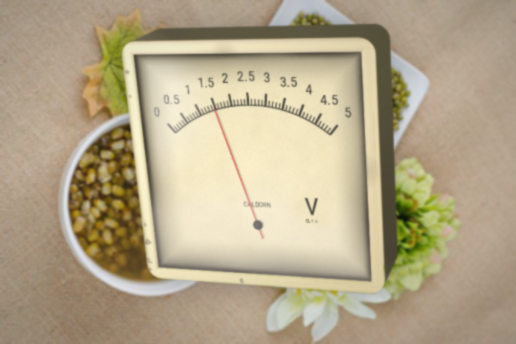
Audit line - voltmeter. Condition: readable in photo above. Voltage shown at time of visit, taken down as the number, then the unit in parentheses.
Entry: 1.5 (V)
